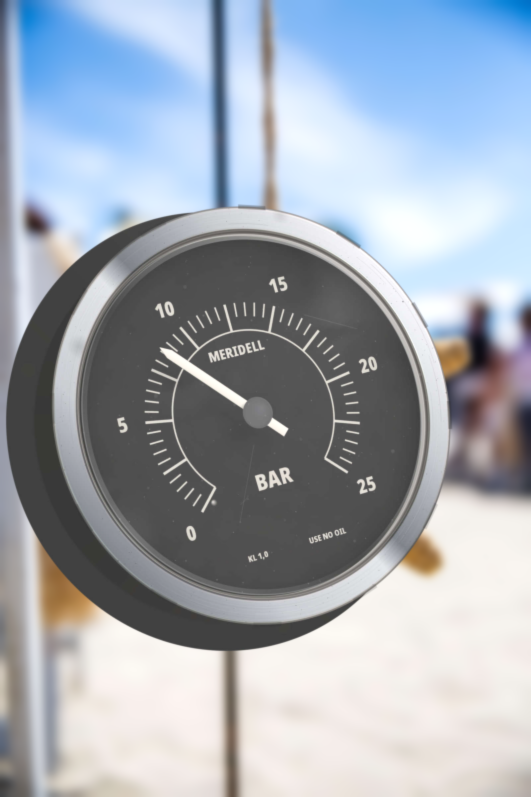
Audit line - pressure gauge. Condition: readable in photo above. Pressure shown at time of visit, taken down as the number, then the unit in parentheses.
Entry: 8.5 (bar)
